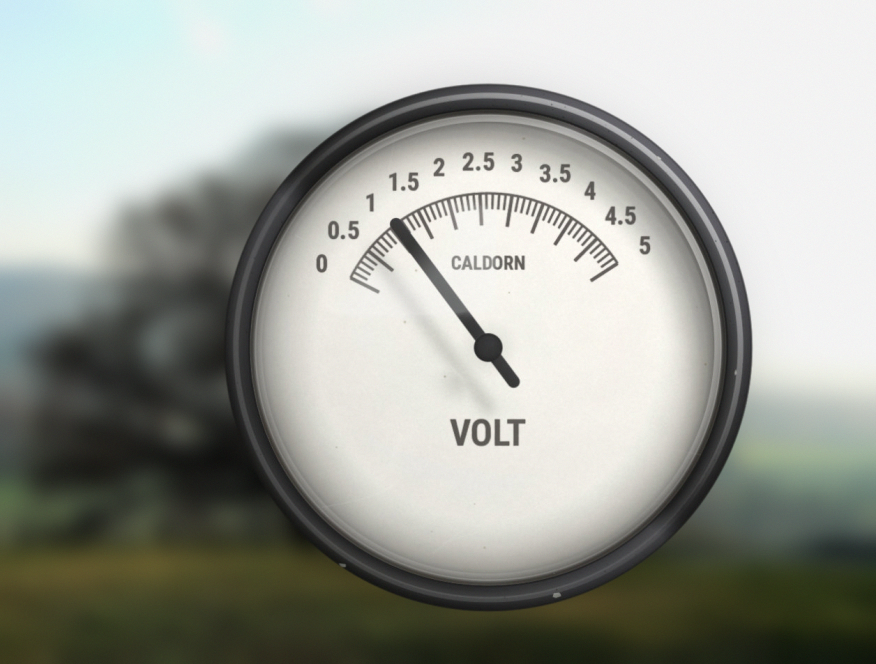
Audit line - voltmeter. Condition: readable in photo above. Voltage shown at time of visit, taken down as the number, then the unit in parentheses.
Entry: 1.1 (V)
